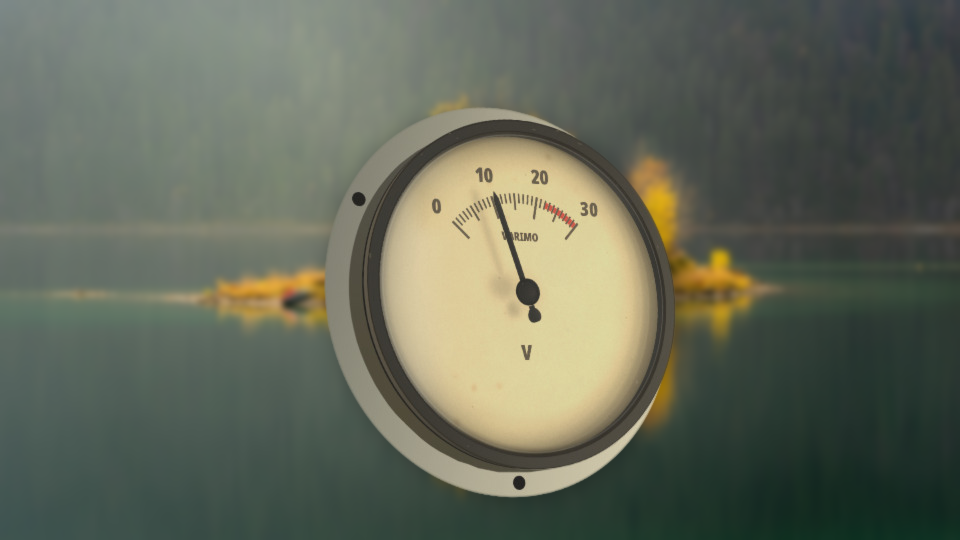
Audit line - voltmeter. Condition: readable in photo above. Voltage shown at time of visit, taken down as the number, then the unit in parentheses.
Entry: 10 (V)
